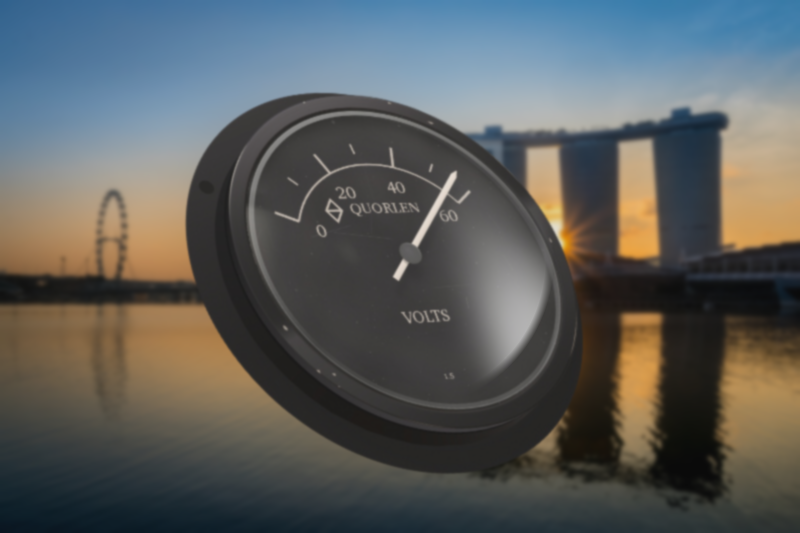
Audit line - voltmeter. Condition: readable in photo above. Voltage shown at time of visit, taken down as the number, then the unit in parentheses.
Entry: 55 (V)
